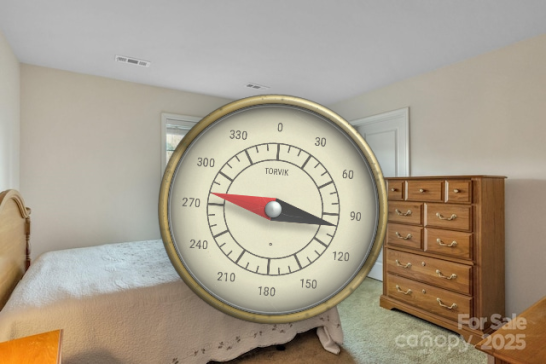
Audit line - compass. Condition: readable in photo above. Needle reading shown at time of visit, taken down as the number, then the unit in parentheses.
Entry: 280 (°)
